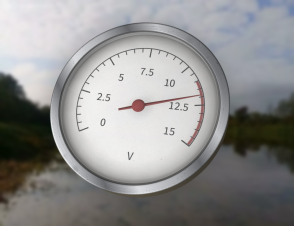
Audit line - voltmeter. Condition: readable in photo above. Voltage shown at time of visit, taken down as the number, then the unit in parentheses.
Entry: 12 (V)
